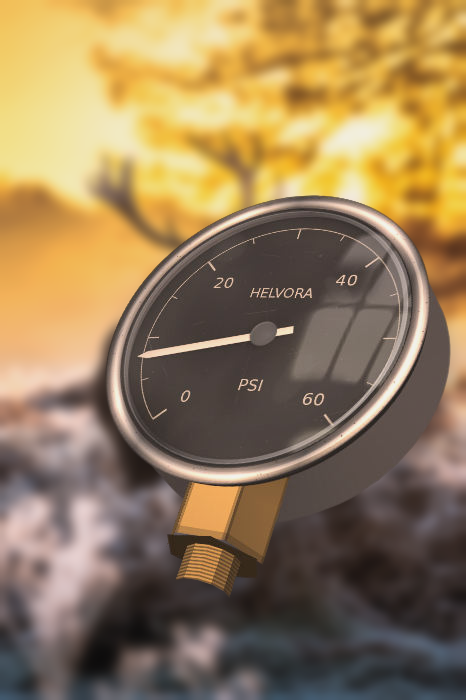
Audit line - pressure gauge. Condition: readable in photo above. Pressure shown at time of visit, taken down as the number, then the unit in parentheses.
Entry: 7.5 (psi)
